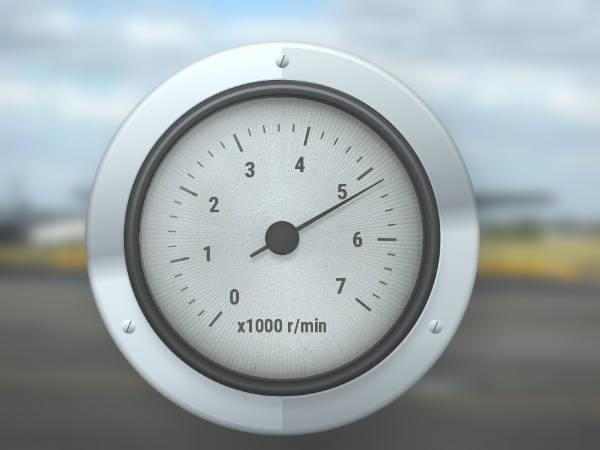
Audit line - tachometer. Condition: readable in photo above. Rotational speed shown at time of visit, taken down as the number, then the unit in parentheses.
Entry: 5200 (rpm)
